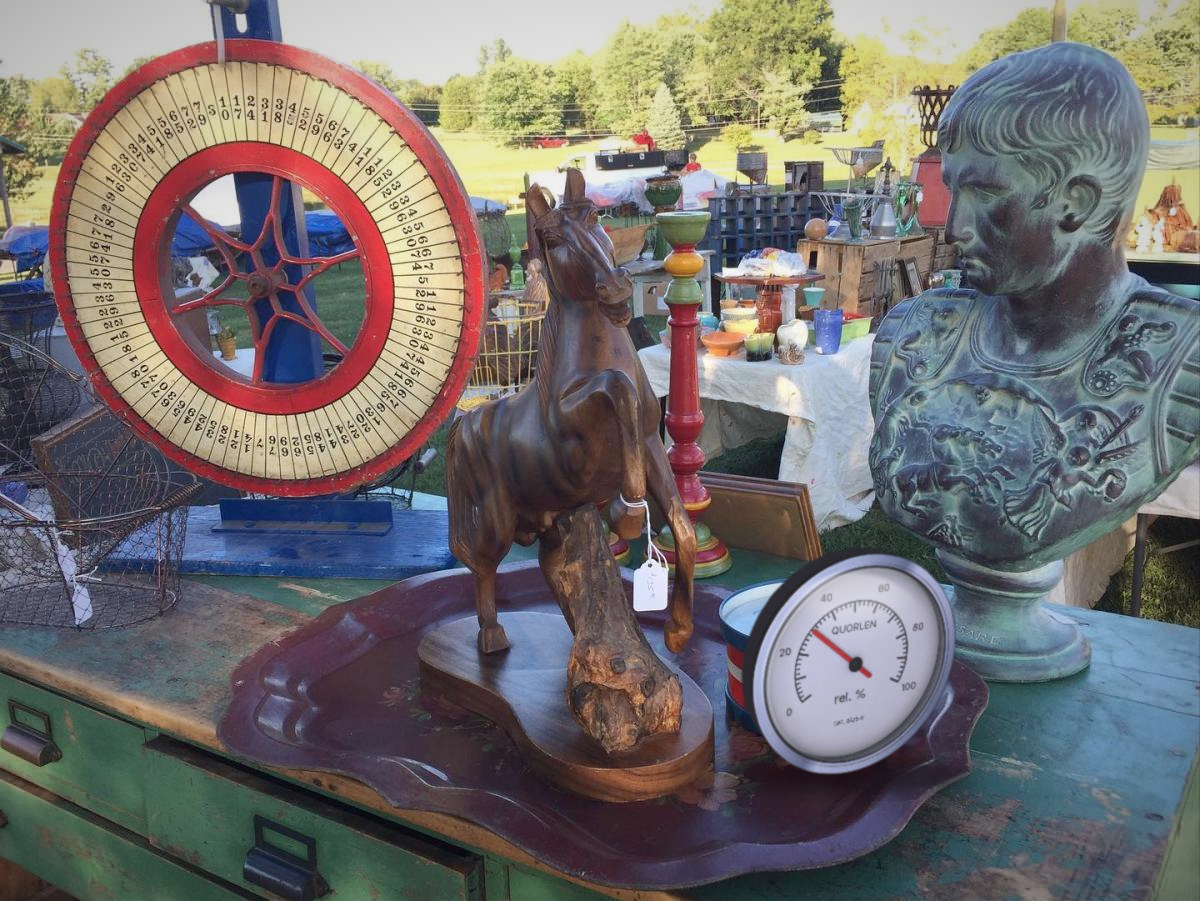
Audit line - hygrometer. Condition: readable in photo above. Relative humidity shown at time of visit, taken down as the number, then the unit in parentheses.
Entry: 30 (%)
